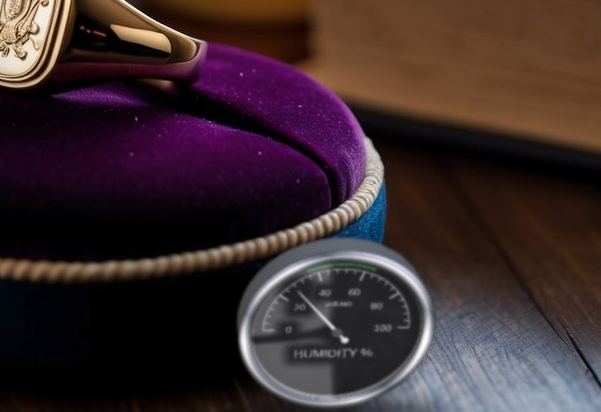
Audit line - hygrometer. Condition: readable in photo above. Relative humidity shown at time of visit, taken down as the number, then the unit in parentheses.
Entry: 28 (%)
